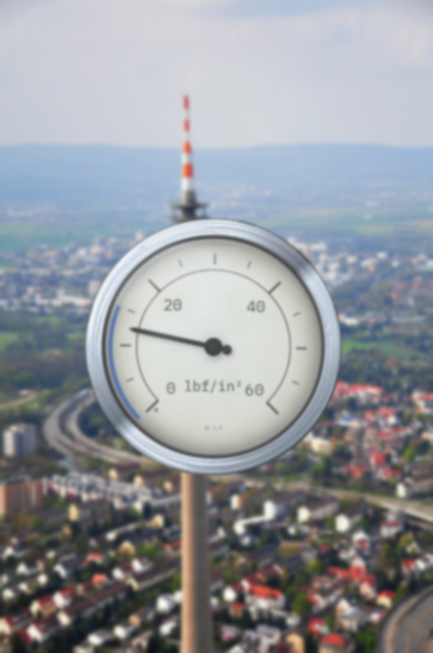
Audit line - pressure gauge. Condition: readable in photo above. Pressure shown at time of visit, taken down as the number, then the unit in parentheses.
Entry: 12.5 (psi)
